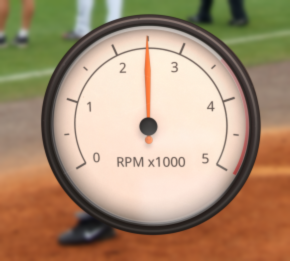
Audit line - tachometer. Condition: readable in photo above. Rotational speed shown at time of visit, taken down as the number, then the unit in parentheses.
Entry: 2500 (rpm)
